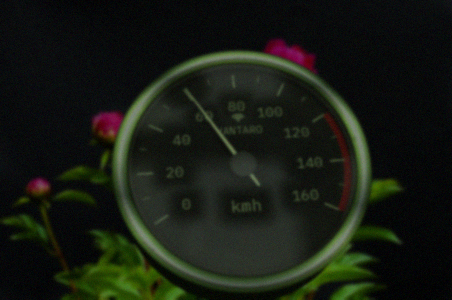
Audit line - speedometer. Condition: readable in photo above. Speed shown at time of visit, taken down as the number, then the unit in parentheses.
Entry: 60 (km/h)
